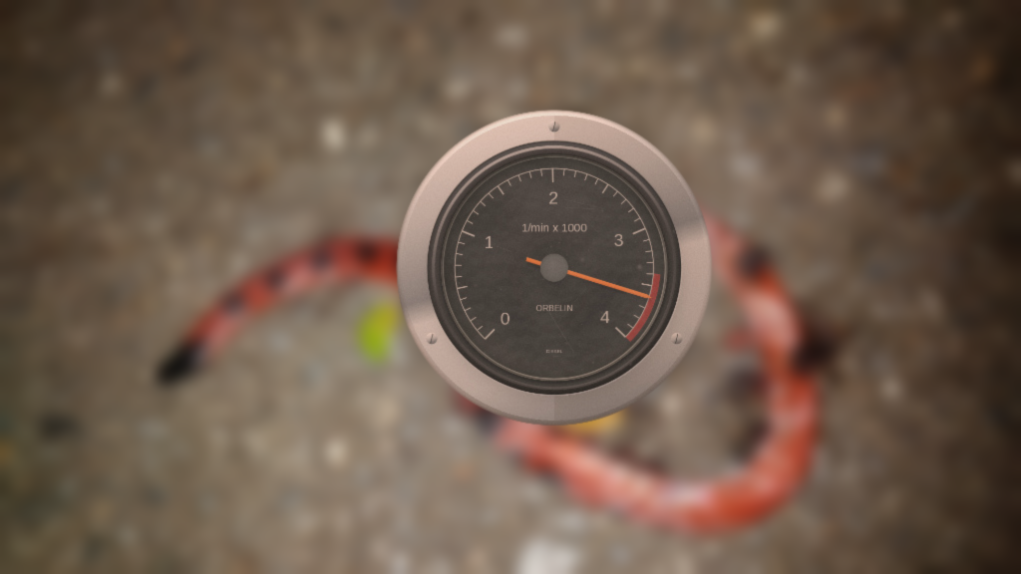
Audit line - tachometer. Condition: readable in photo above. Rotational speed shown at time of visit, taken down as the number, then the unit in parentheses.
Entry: 3600 (rpm)
